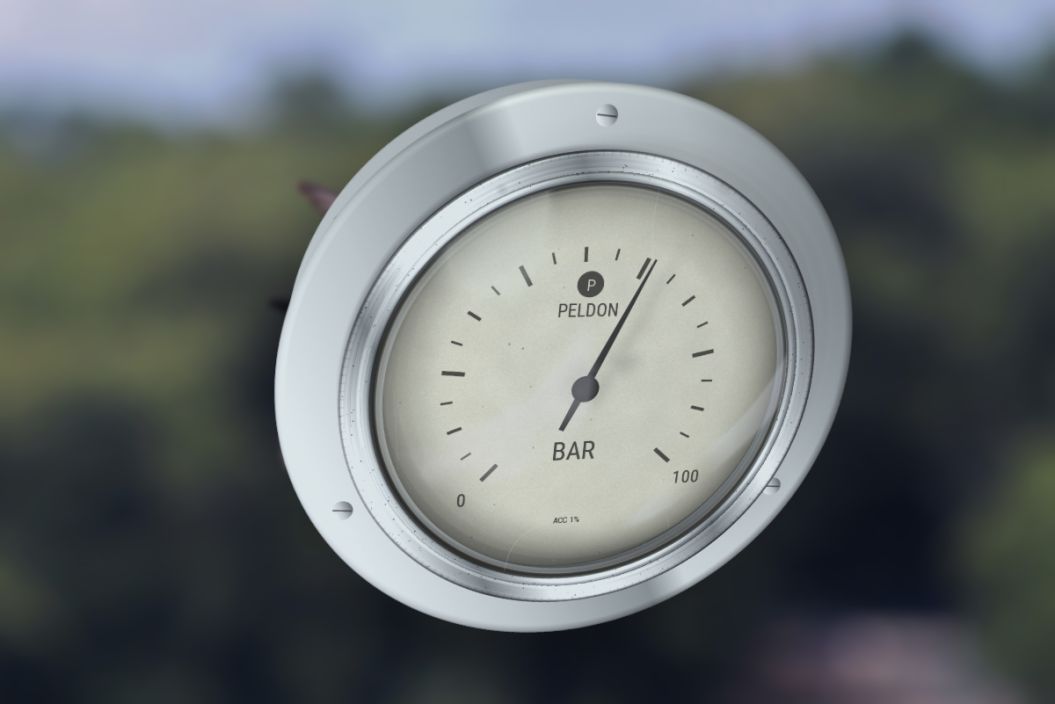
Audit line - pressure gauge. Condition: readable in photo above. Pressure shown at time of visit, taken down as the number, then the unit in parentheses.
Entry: 60 (bar)
